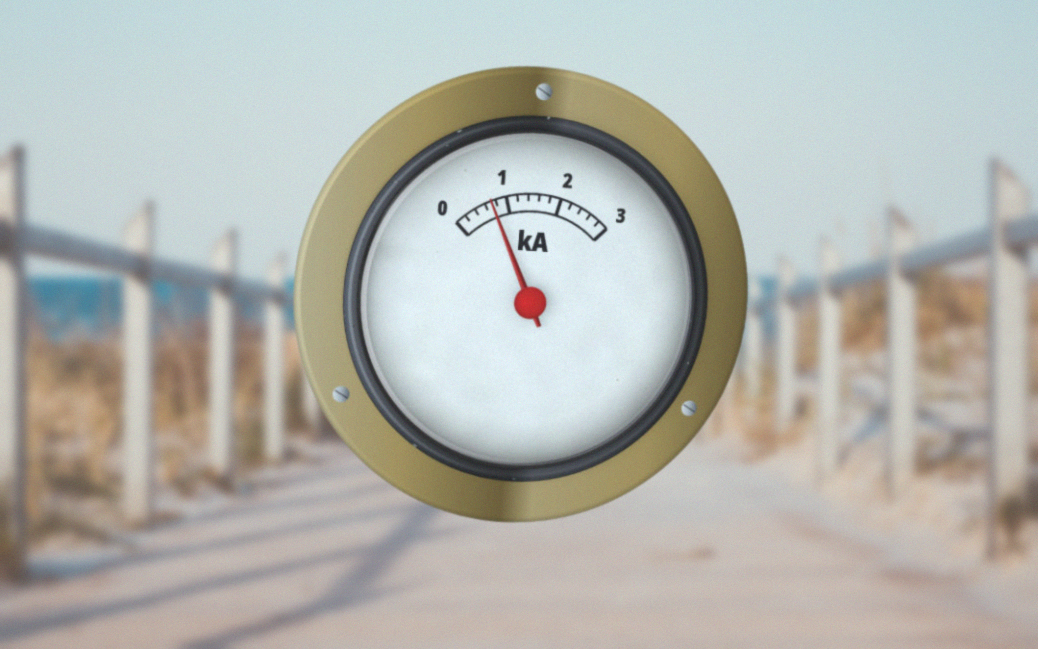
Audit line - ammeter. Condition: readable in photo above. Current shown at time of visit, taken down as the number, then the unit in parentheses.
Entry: 0.7 (kA)
